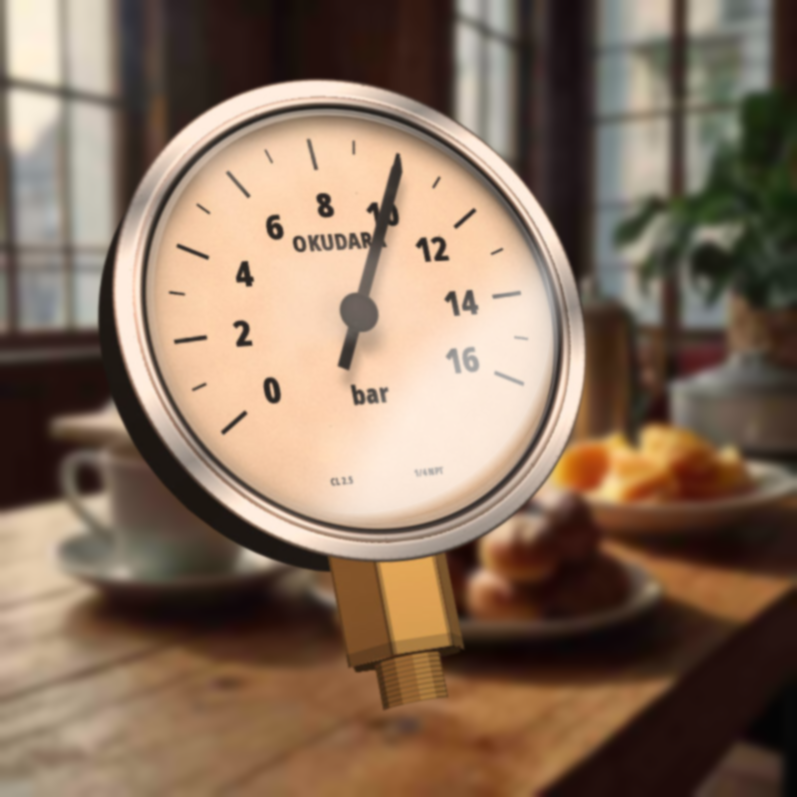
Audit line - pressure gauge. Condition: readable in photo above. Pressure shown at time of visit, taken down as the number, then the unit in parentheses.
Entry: 10 (bar)
